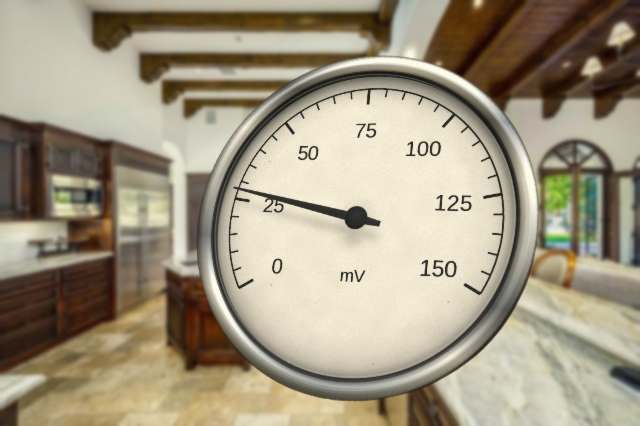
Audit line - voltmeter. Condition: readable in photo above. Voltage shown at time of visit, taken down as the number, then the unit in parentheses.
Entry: 27.5 (mV)
